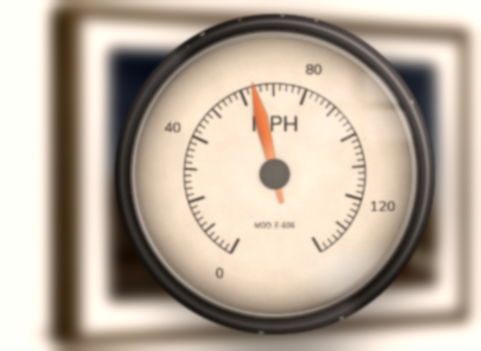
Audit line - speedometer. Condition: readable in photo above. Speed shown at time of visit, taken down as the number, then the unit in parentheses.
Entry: 64 (mph)
